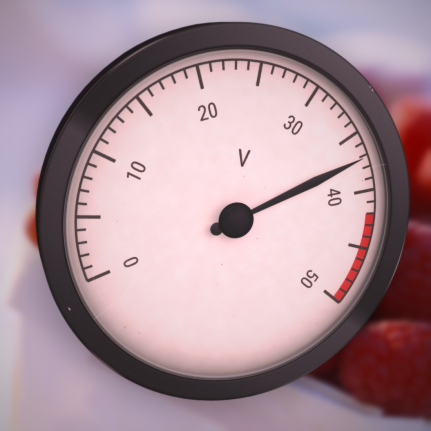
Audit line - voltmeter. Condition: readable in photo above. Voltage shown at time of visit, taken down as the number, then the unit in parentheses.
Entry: 37 (V)
